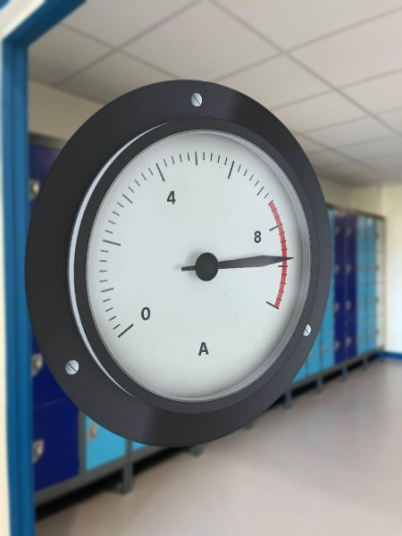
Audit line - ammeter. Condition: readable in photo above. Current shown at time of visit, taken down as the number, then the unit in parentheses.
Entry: 8.8 (A)
